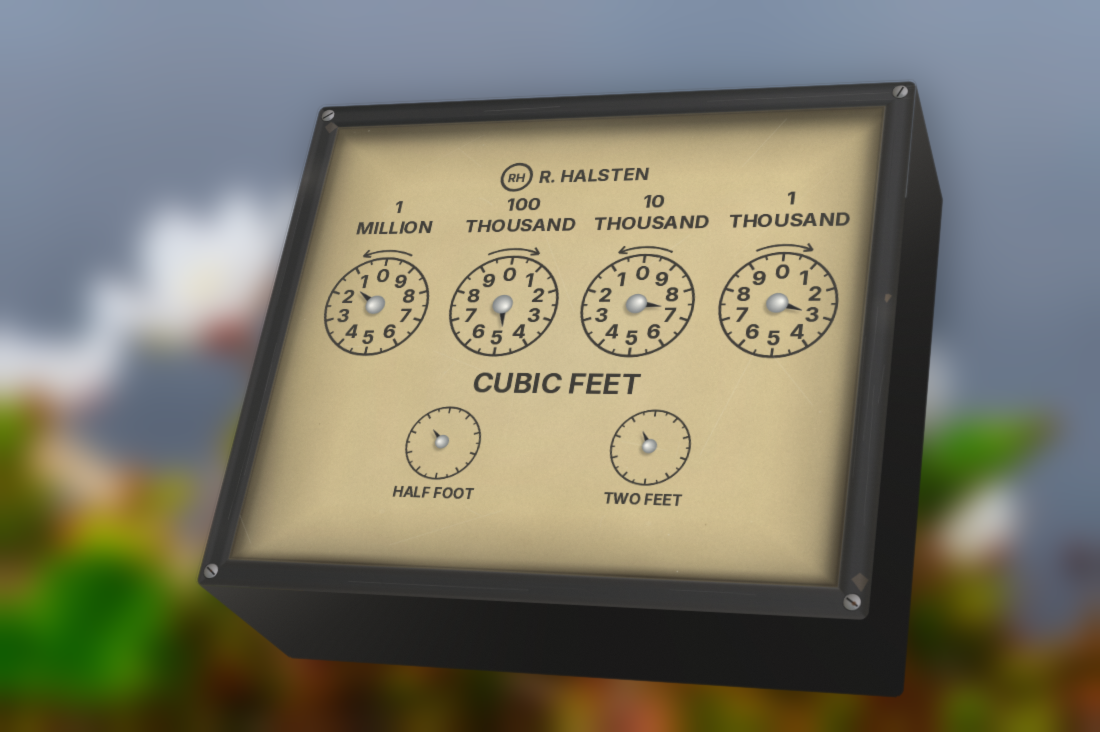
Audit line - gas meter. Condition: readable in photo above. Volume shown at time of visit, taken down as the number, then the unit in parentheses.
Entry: 147300 (ft³)
